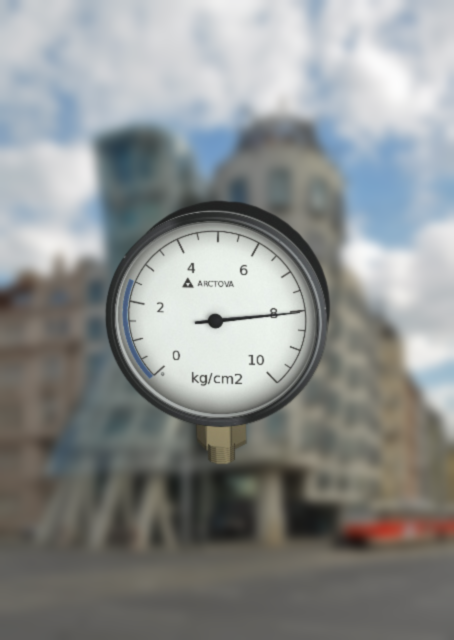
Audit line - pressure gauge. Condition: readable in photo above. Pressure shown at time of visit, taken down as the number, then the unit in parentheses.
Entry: 8 (kg/cm²)
